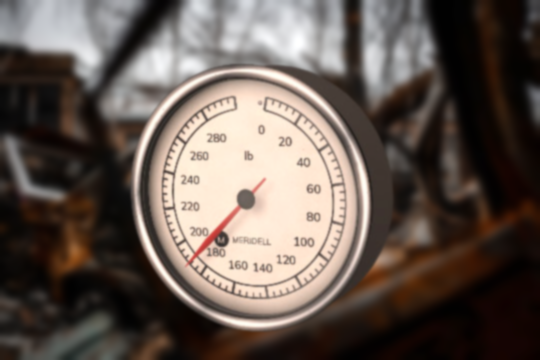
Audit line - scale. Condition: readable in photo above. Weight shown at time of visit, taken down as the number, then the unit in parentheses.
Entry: 188 (lb)
